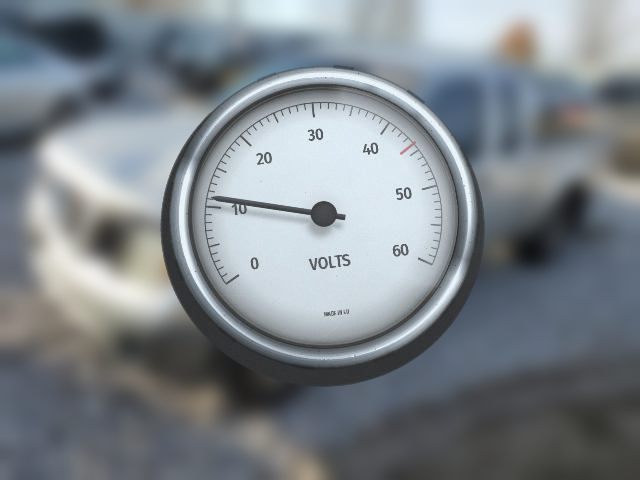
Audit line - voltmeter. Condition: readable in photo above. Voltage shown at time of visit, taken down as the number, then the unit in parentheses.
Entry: 11 (V)
